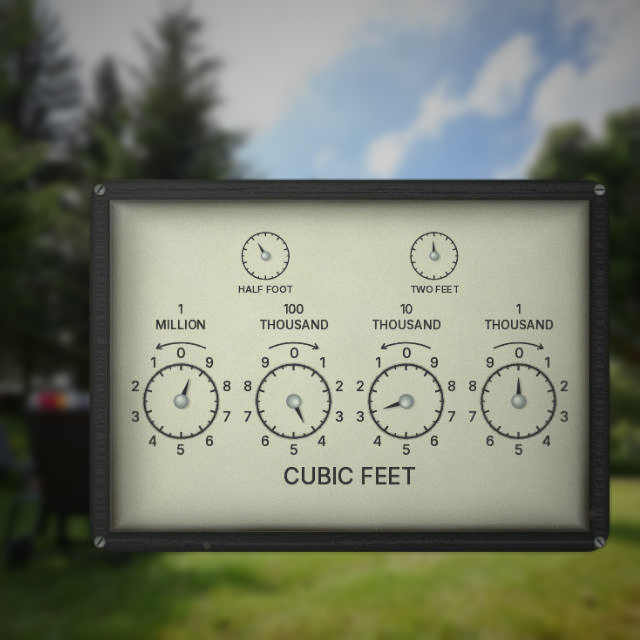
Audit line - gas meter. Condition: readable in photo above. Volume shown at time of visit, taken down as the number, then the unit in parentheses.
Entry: 943000 (ft³)
